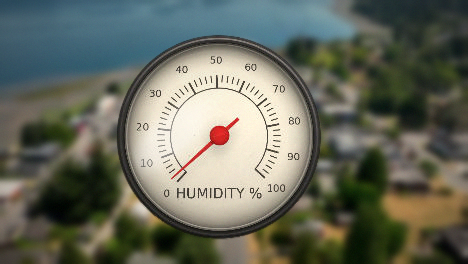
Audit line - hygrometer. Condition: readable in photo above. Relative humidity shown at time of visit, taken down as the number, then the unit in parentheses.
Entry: 2 (%)
